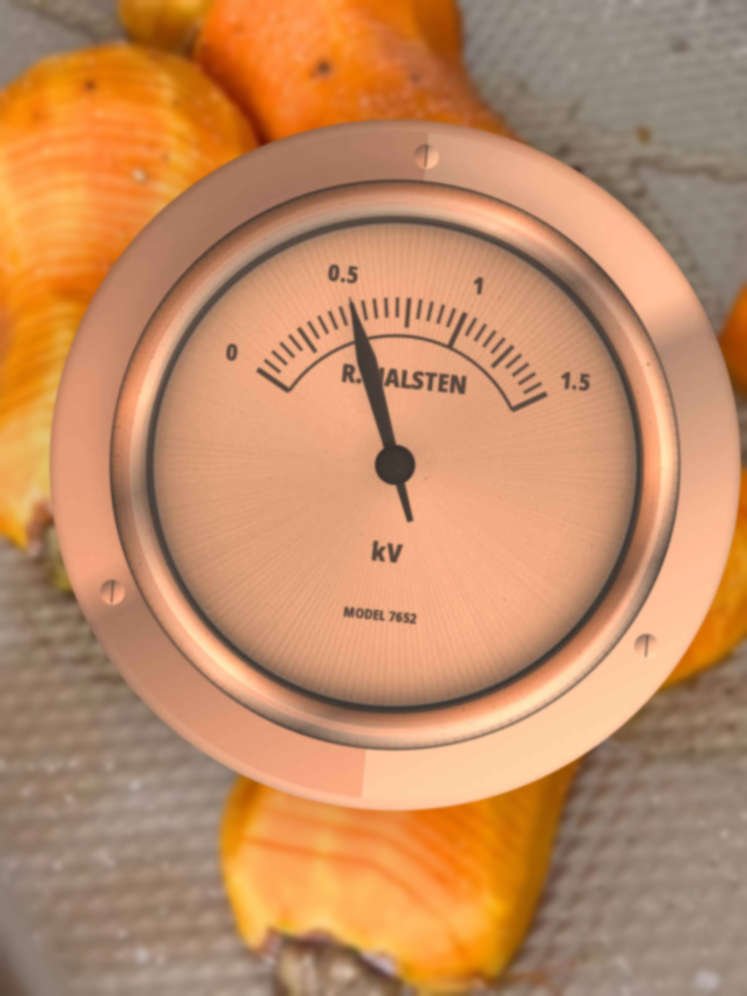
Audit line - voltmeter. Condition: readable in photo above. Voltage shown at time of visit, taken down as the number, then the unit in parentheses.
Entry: 0.5 (kV)
